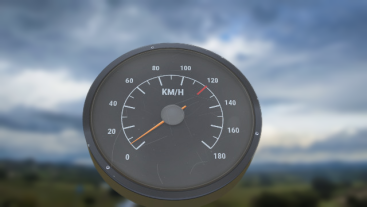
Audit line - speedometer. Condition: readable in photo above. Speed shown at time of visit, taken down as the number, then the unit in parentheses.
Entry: 5 (km/h)
